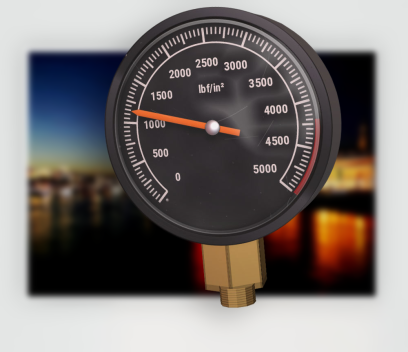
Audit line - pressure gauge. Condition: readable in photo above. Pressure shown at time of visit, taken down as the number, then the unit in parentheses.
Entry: 1150 (psi)
